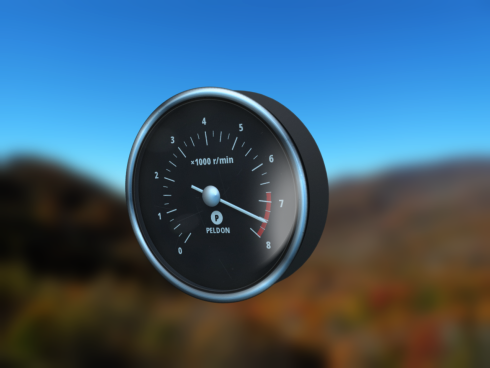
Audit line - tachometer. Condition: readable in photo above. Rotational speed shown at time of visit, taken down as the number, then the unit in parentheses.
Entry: 7500 (rpm)
